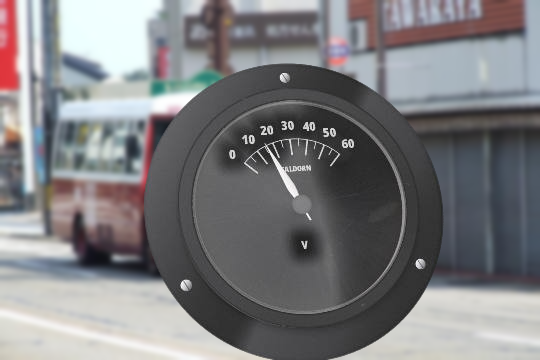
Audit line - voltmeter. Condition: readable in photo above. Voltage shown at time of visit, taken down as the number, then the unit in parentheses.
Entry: 15 (V)
